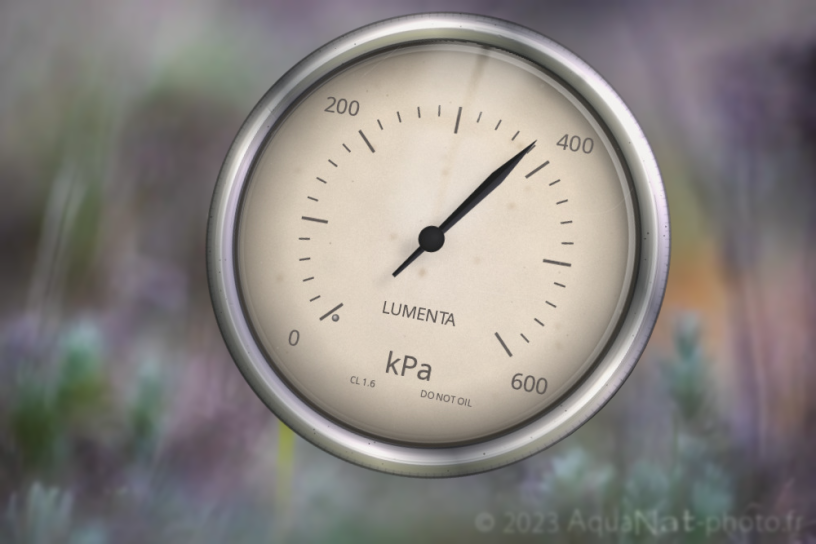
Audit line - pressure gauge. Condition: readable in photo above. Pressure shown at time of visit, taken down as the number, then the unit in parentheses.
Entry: 380 (kPa)
